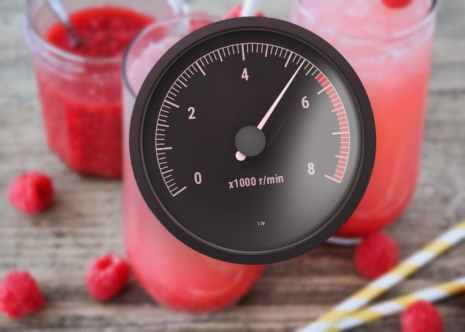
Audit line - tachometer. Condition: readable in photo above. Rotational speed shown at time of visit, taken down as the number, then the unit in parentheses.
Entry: 5300 (rpm)
